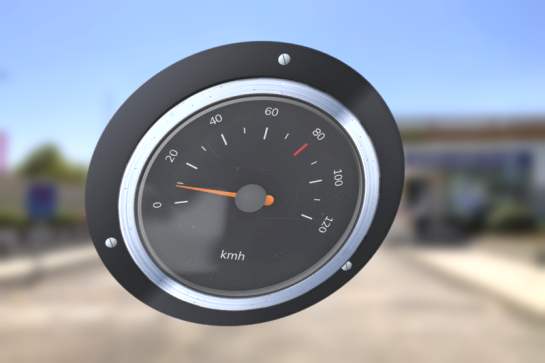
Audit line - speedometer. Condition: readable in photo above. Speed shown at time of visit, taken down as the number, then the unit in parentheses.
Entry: 10 (km/h)
